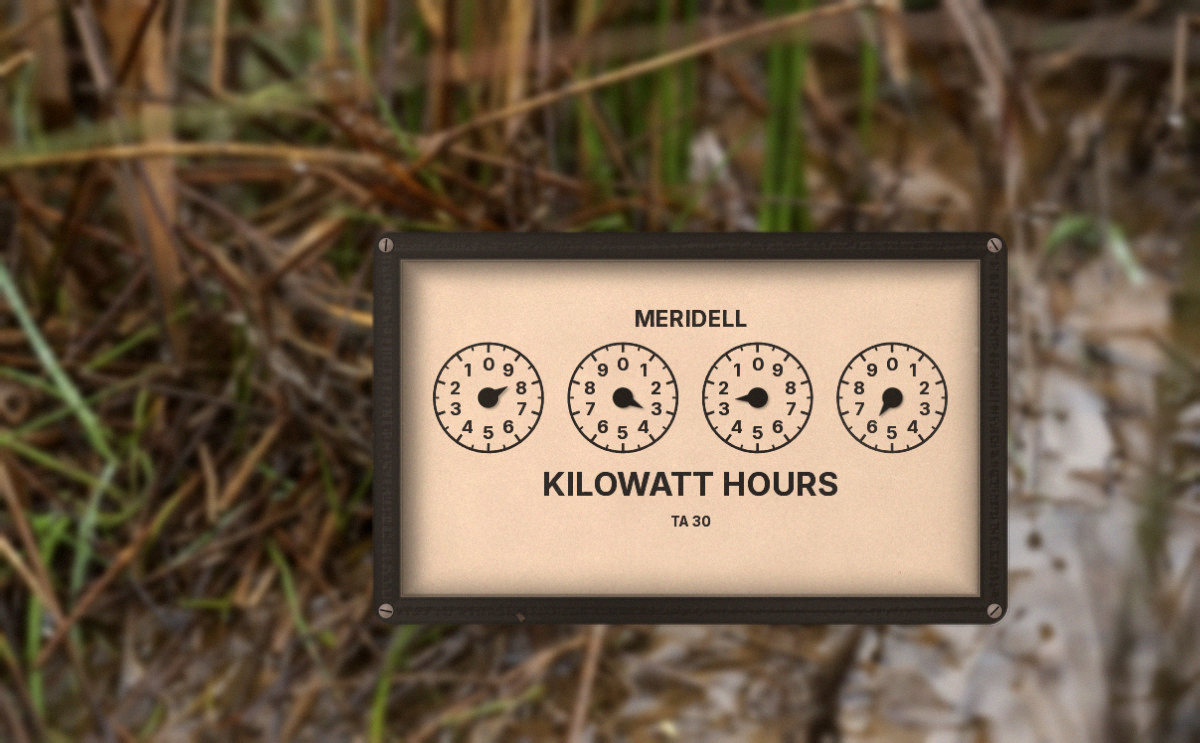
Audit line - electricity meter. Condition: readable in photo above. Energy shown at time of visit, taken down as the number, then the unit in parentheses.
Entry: 8326 (kWh)
